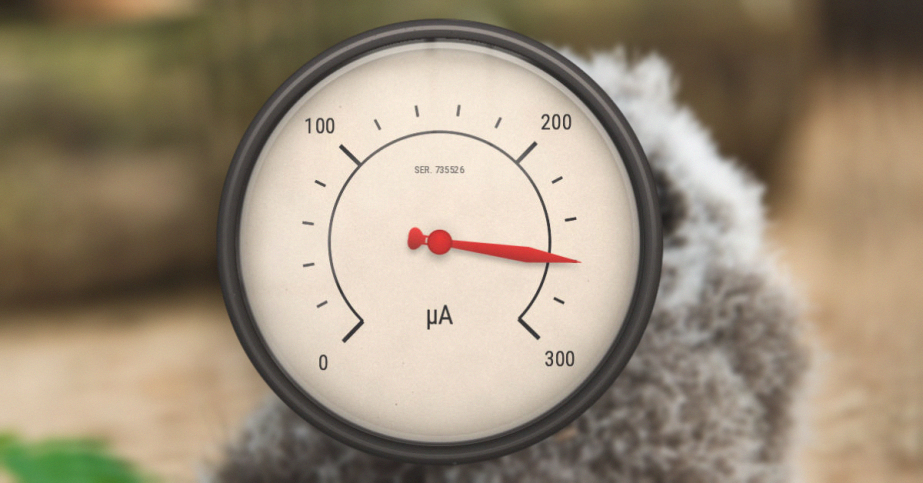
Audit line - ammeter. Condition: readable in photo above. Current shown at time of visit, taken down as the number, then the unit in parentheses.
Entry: 260 (µA)
